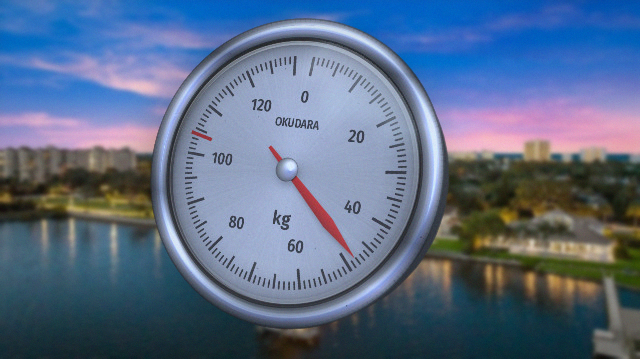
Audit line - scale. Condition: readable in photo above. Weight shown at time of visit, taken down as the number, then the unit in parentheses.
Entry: 48 (kg)
